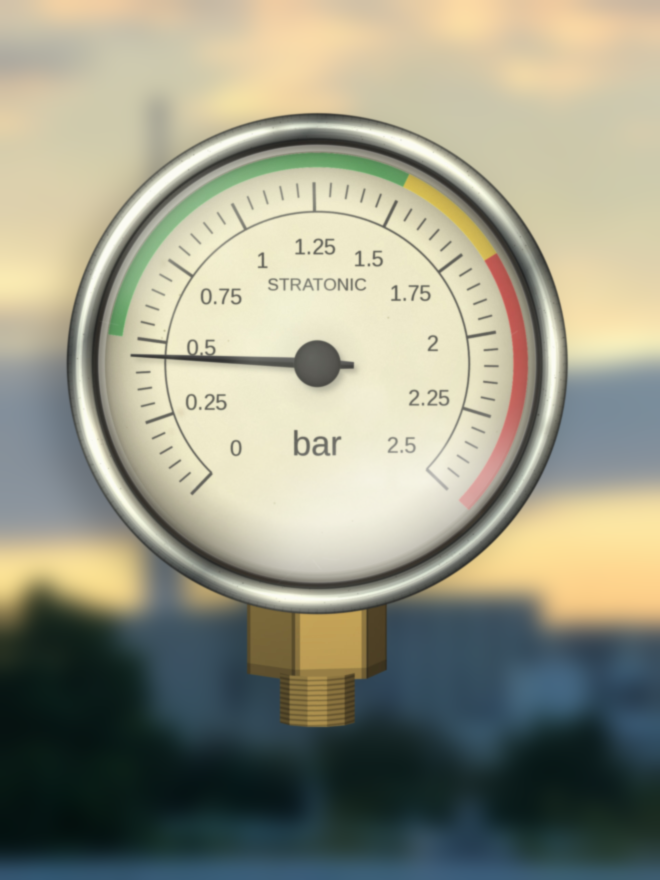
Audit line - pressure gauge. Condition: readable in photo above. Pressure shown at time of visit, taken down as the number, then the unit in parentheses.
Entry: 0.45 (bar)
